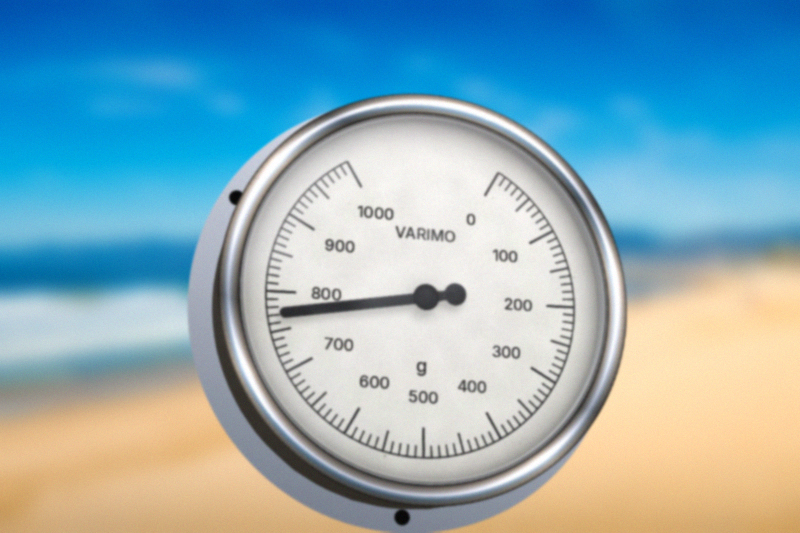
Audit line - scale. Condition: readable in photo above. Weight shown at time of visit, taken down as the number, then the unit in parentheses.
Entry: 770 (g)
